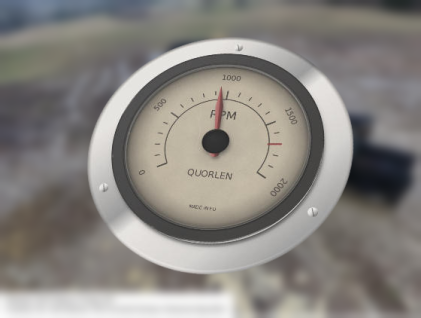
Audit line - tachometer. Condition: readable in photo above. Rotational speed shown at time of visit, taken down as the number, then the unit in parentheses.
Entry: 950 (rpm)
